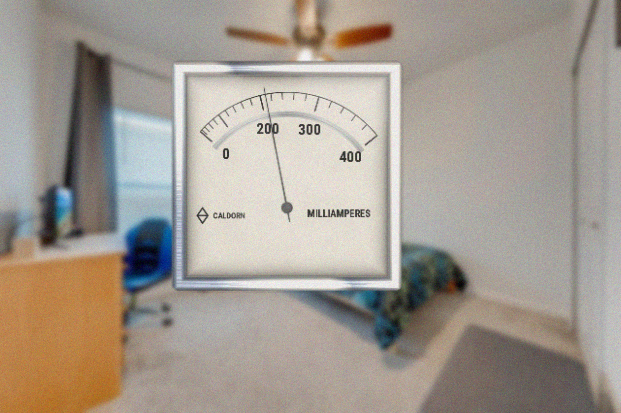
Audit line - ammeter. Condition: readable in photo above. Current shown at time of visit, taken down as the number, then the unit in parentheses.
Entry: 210 (mA)
